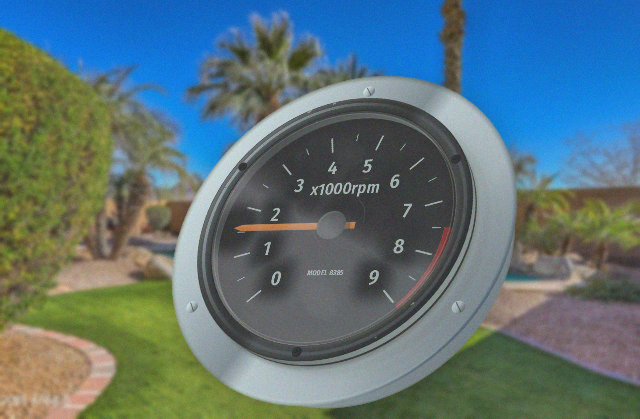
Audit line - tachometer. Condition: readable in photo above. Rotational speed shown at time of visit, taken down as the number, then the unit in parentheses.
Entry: 1500 (rpm)
